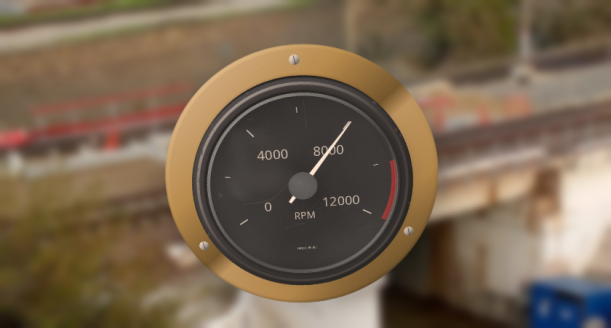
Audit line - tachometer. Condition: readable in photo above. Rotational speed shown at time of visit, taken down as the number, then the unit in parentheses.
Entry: 8000 (rpm)
